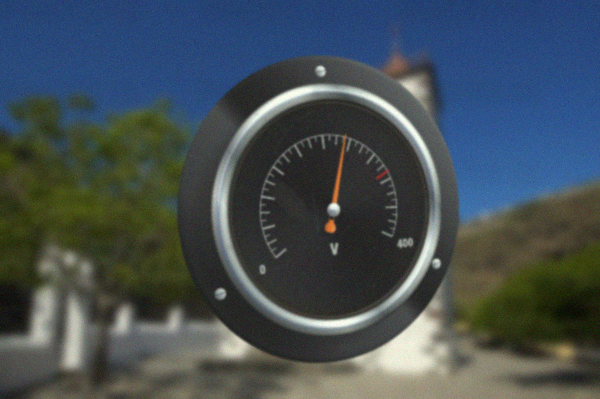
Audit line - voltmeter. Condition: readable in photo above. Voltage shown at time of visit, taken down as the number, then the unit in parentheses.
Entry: 230 (V)
